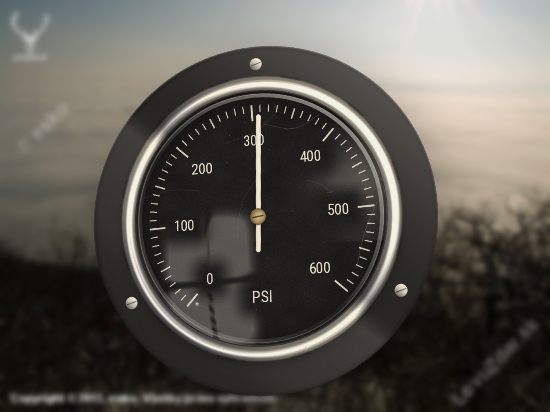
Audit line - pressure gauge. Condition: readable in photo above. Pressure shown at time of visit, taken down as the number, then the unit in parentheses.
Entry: 310 (psi)
